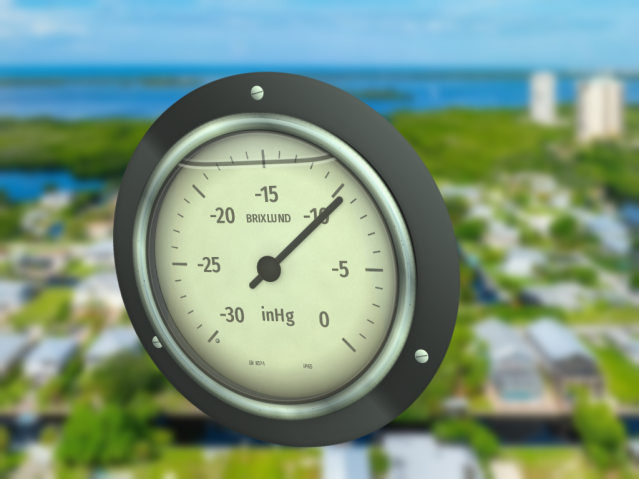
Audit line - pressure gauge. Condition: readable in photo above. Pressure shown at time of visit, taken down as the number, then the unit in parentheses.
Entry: -9.5 (inHg)
